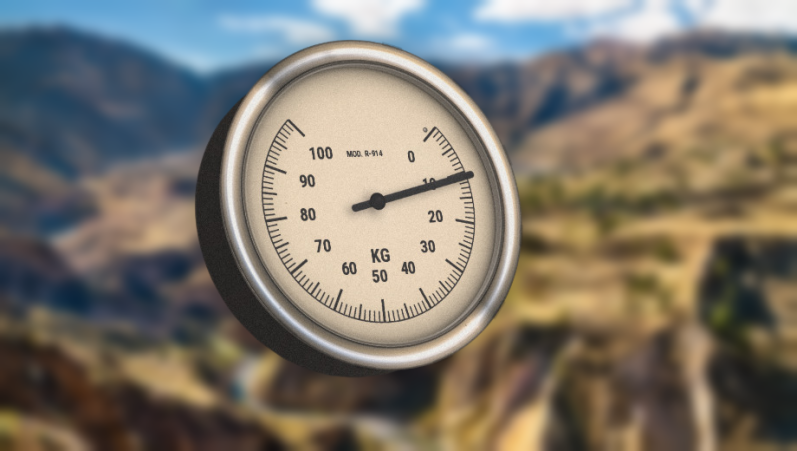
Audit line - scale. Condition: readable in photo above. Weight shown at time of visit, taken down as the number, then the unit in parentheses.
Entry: 11 (kg)
